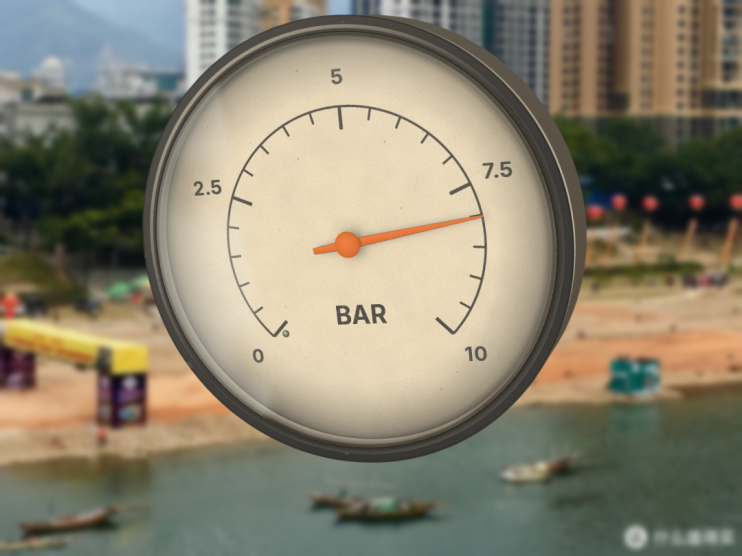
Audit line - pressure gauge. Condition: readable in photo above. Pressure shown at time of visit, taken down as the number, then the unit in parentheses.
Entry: 8 (bar)
